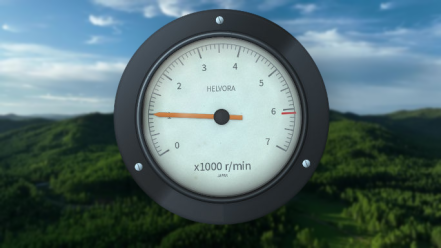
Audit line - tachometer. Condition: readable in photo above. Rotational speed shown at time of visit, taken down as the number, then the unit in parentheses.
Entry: 1000 (rpm)
